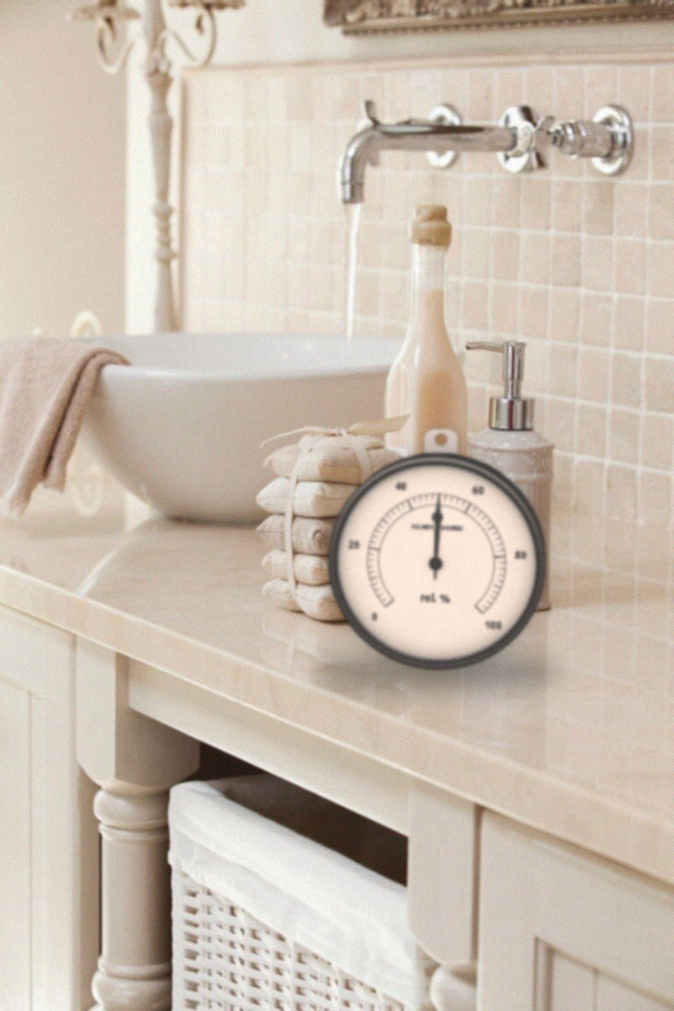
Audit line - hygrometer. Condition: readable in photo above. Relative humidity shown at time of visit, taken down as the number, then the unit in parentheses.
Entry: 50 (%)
